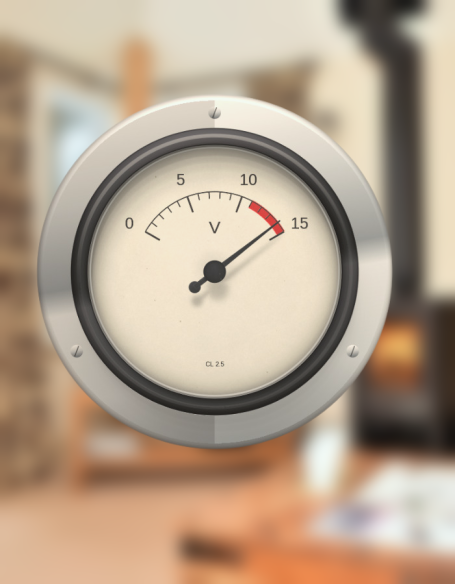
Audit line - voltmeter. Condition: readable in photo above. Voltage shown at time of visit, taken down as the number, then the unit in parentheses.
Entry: 14 (V)
